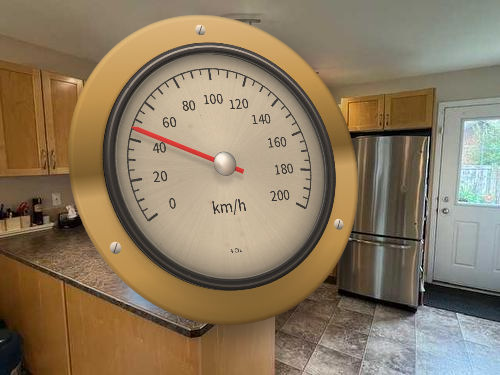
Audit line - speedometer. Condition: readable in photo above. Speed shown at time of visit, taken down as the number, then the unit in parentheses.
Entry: 45 (km/h)
